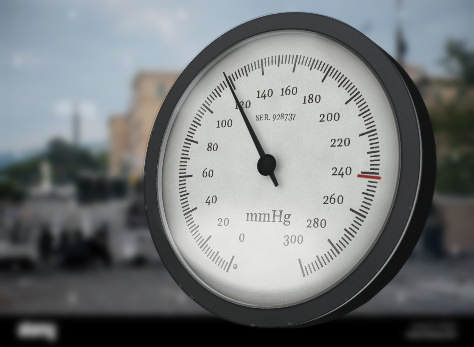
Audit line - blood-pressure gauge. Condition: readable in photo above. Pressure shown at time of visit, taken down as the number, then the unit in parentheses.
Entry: 120 (mmHg)
